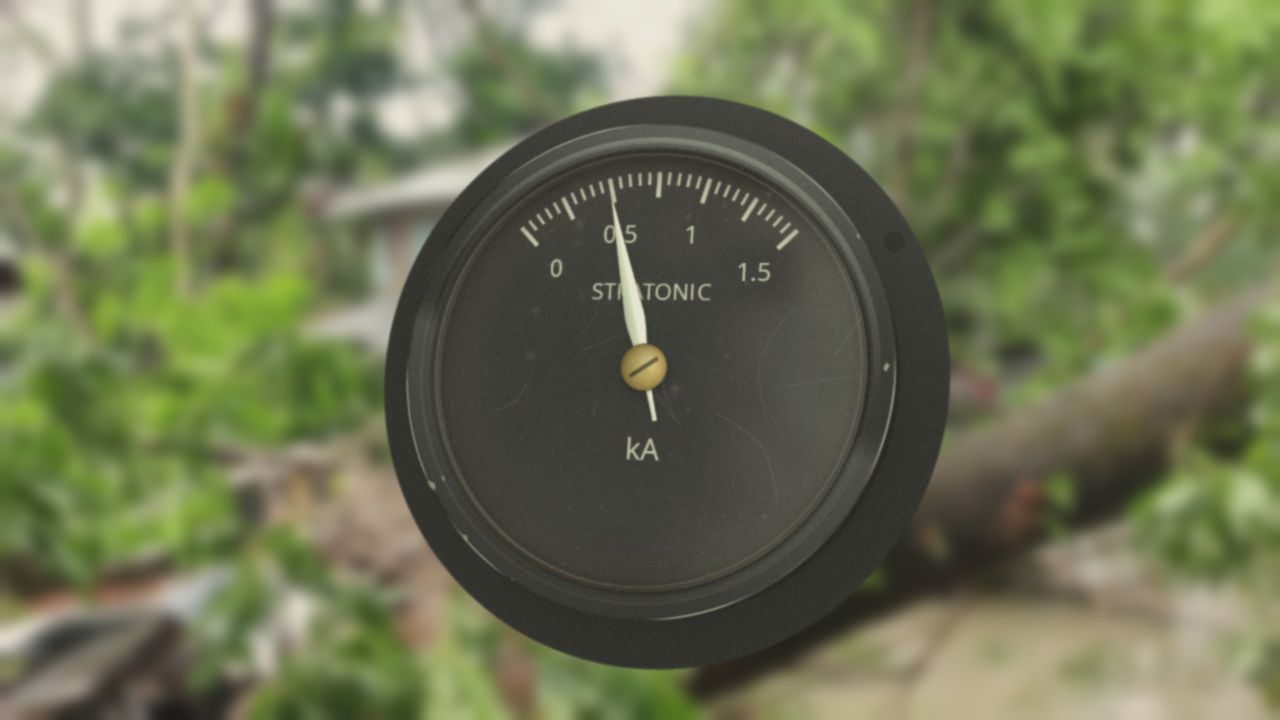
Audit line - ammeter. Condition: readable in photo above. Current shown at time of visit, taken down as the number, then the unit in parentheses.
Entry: 0.5 (kA)
